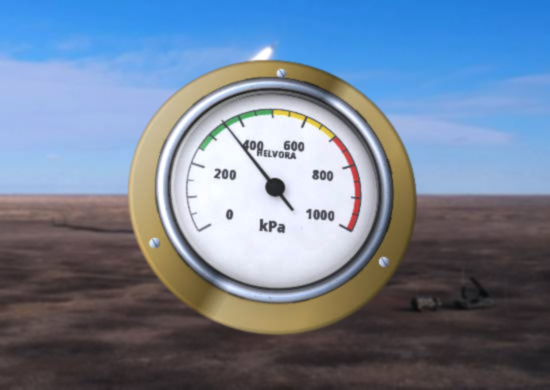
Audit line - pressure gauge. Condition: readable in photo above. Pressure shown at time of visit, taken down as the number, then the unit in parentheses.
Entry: 350 (kPa)
